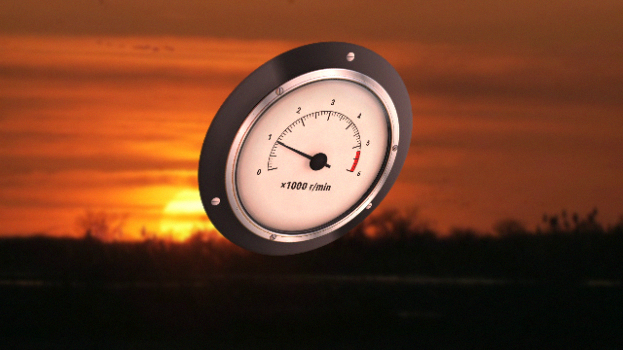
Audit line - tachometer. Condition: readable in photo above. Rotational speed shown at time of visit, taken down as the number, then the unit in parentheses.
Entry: 1000 (rpm)
